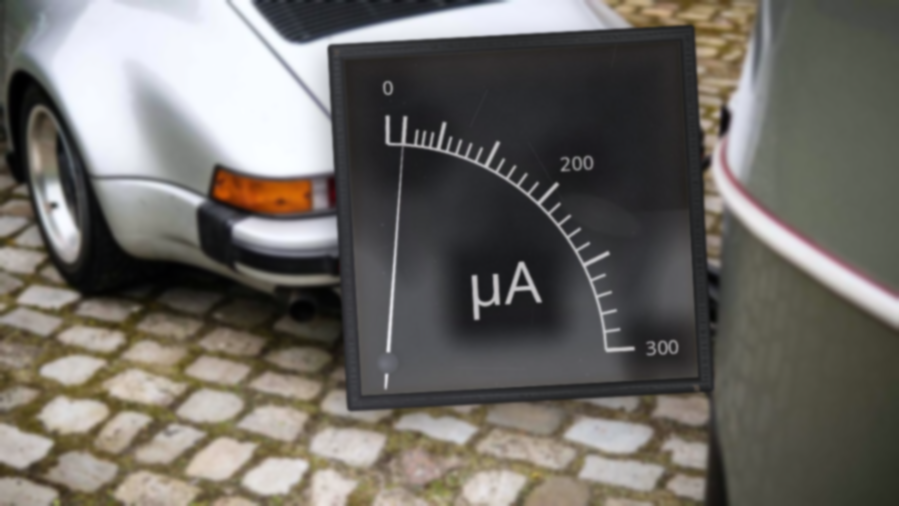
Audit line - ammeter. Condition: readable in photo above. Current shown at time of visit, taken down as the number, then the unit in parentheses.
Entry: 50 (µA)
